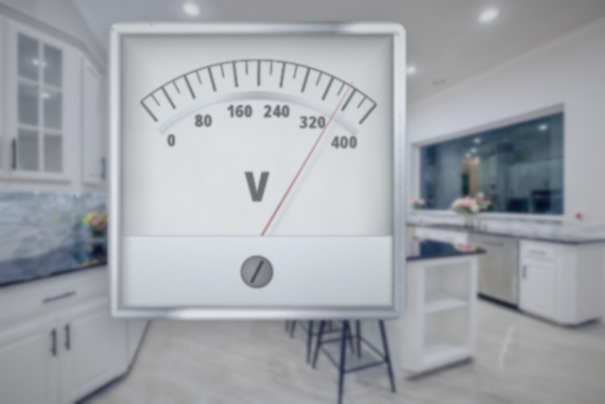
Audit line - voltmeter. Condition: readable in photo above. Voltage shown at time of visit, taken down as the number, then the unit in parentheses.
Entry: 350 (V)
